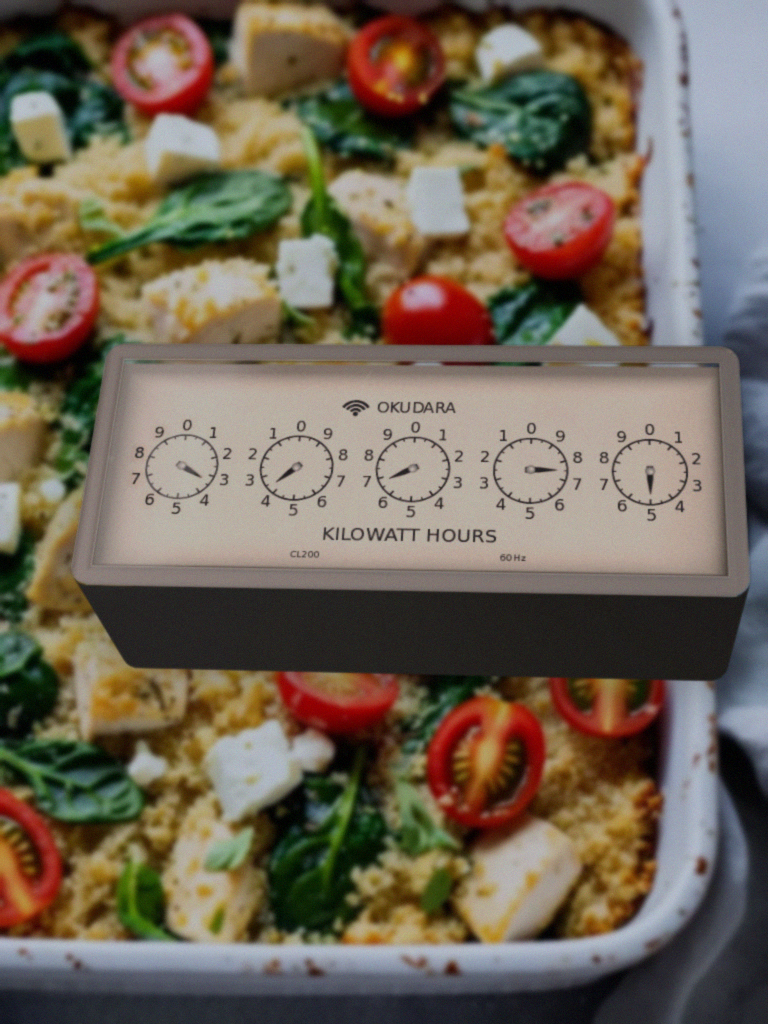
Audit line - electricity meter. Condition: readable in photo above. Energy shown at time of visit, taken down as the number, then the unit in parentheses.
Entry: 33675 (kWh)
